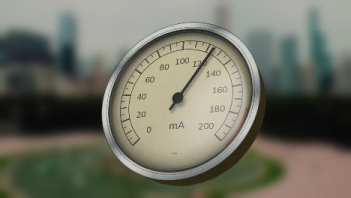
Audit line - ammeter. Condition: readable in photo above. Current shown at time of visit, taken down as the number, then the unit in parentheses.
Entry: 125 (mA)
